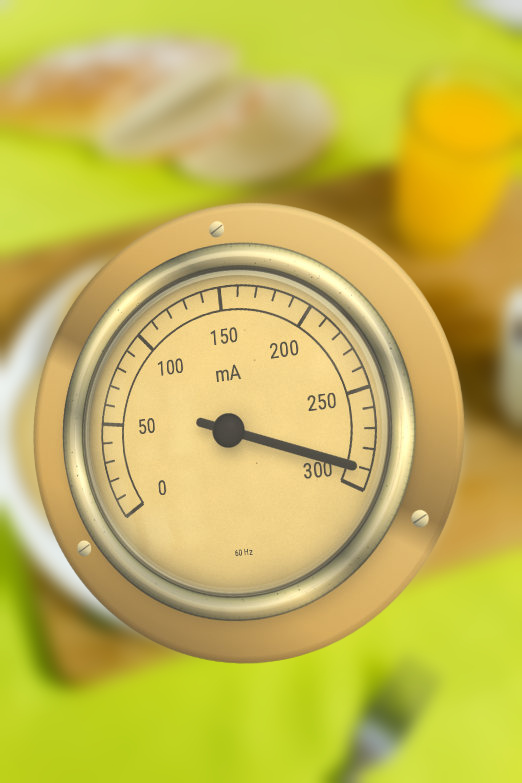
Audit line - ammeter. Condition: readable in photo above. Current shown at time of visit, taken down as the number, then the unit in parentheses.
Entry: 290 (mA)
